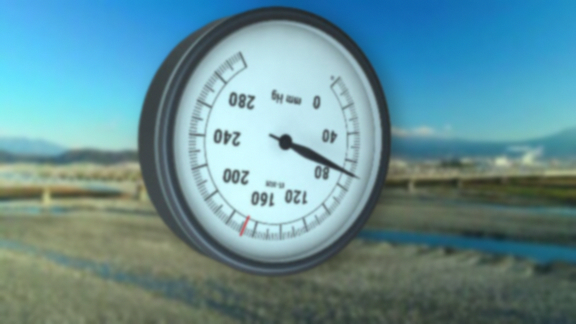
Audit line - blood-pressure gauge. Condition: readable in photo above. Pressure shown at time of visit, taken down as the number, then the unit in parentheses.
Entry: 70 (mmHg)
